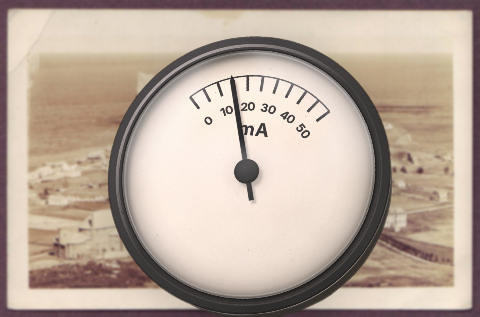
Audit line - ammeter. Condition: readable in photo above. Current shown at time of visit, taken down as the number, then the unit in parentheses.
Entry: 15 (mA)
